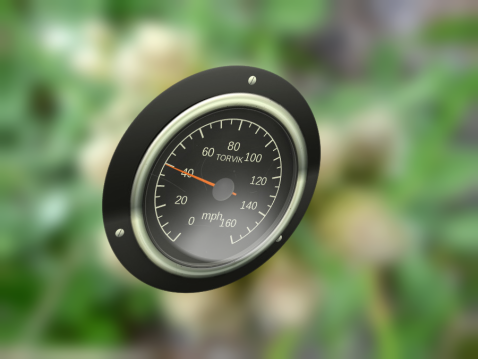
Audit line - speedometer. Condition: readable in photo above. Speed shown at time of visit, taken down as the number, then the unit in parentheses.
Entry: 40 (mph)
